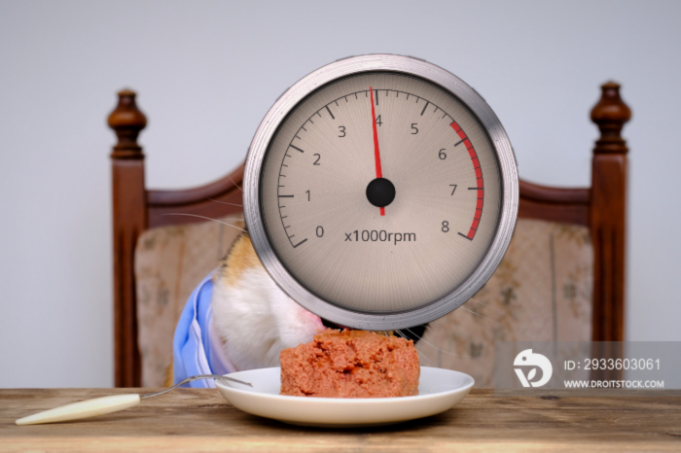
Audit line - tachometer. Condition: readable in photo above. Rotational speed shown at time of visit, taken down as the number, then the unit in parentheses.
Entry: 3900 (rpm)
